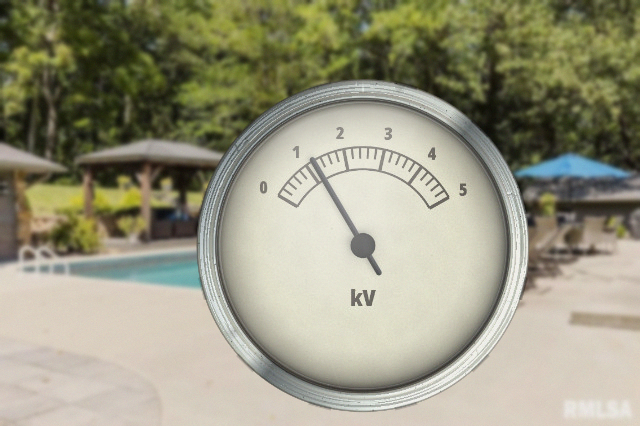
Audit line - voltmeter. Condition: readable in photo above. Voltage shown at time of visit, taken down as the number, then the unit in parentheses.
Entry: 1.2 (kV)
